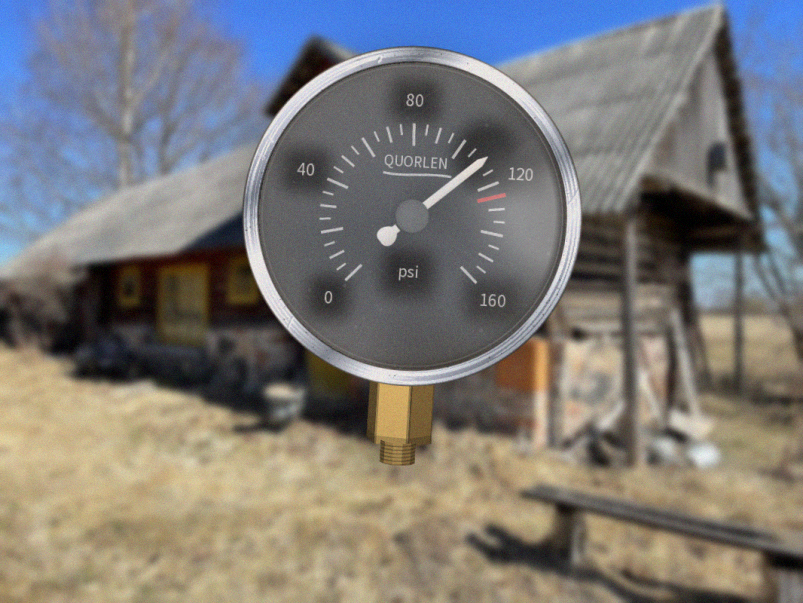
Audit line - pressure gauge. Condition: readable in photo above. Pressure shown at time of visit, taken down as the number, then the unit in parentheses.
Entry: 110 (psi)
